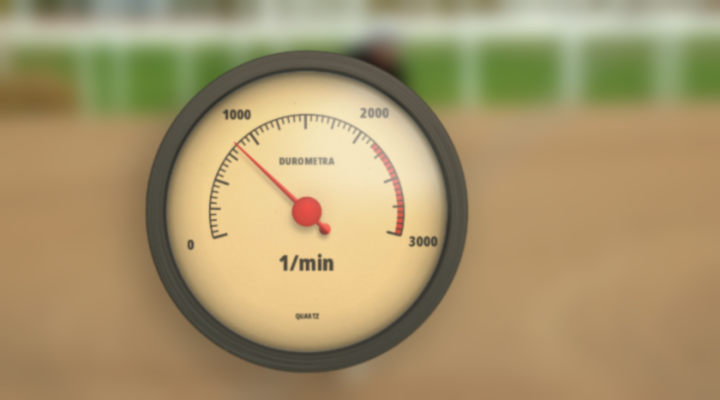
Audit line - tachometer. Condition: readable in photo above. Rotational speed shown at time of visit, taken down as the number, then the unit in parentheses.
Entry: 850 (rpm)
